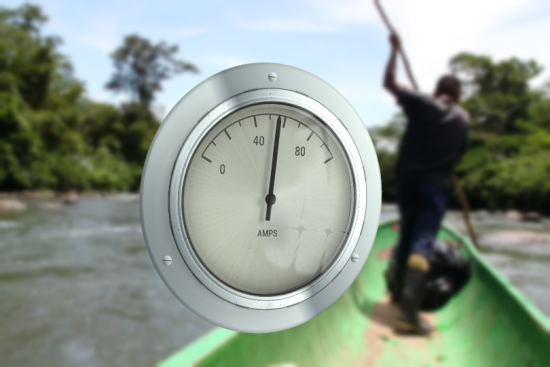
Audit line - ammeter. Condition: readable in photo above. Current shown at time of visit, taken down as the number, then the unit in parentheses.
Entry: 55 (A)
